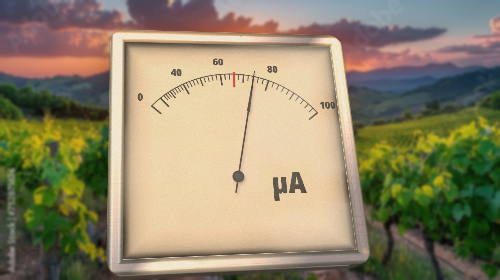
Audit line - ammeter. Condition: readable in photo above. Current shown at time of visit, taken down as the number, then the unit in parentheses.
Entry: 74 (µA)
